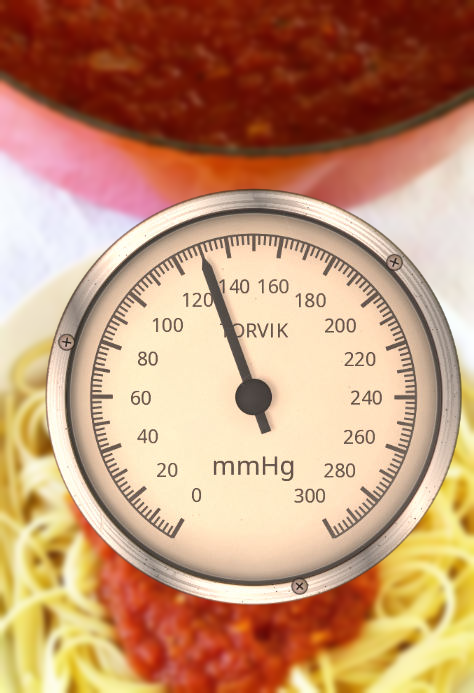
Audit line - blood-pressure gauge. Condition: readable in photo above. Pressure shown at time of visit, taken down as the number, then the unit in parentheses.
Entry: 130 (mmHg)
